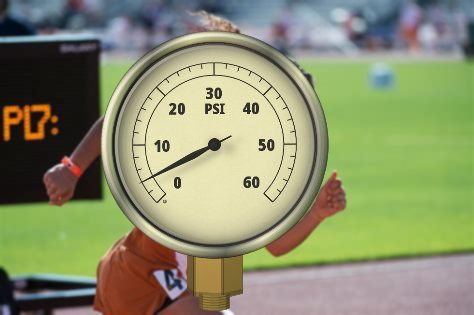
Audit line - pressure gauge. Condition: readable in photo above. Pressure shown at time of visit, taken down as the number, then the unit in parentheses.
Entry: 4 (psi)
